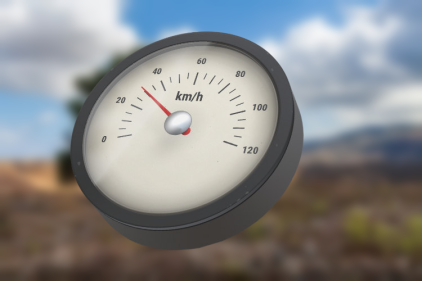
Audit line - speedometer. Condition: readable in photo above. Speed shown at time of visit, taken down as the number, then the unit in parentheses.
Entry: 30 (km/h)
